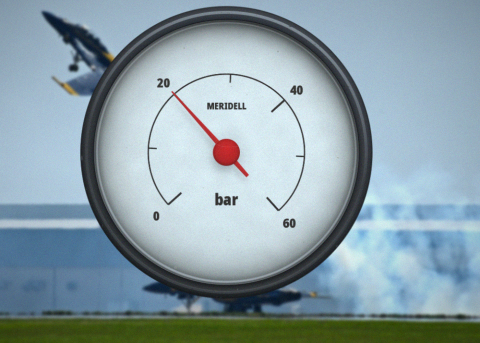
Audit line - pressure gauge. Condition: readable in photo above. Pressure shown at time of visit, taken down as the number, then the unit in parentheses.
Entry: 20 (bar)
